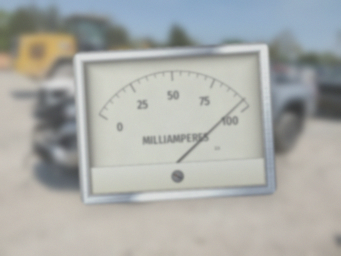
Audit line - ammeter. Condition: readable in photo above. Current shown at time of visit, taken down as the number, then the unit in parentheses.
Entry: 95 (mA)
